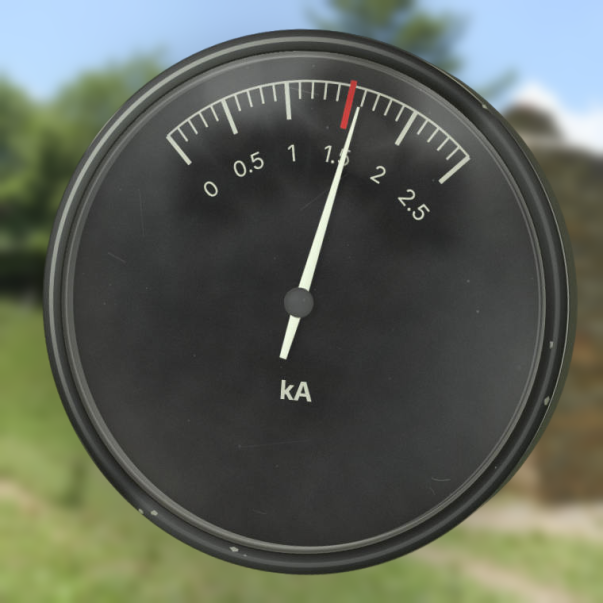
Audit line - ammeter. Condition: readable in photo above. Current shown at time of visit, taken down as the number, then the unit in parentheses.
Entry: 1.6 (kA)
